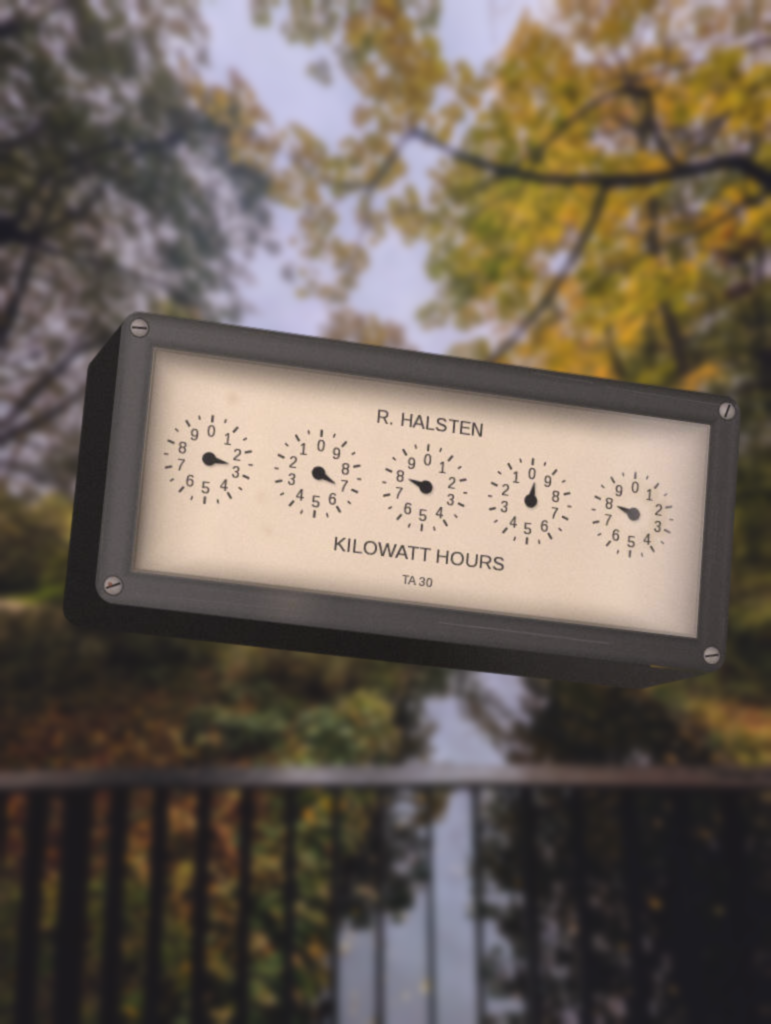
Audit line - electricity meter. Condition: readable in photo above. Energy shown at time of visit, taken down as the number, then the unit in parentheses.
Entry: 26798 (kWh)
